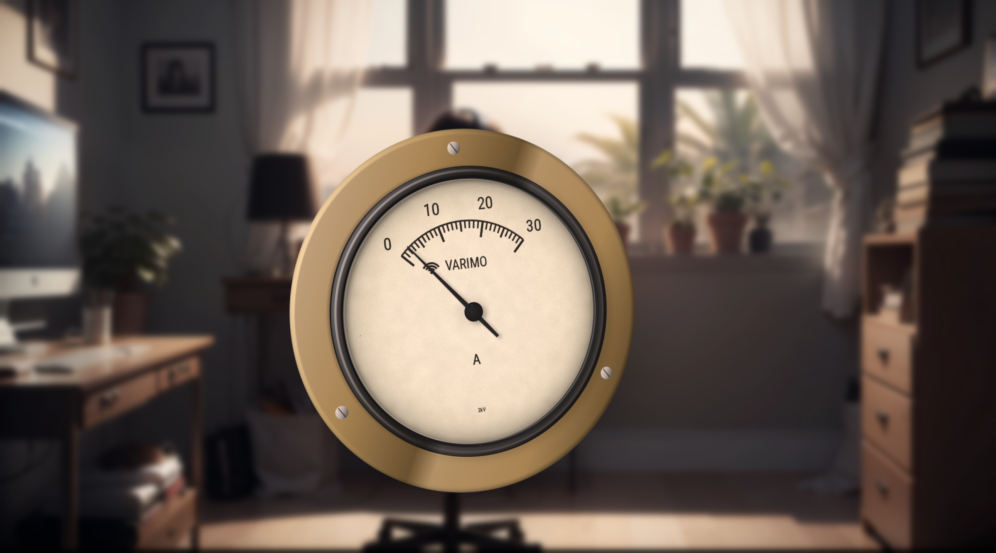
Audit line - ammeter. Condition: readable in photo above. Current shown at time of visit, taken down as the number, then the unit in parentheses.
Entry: 2 (A)
